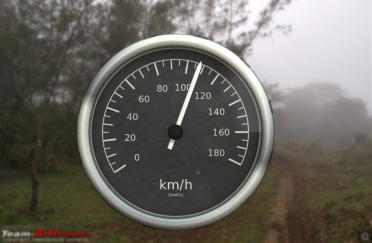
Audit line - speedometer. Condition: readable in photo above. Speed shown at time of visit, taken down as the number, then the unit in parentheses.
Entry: 107.5 (km/h)
